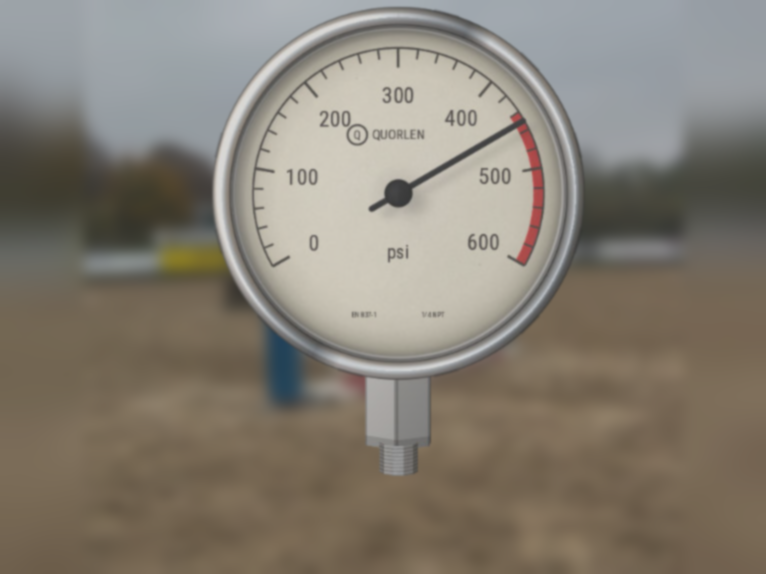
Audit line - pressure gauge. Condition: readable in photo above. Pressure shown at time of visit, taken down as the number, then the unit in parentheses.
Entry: 450 (psi)
